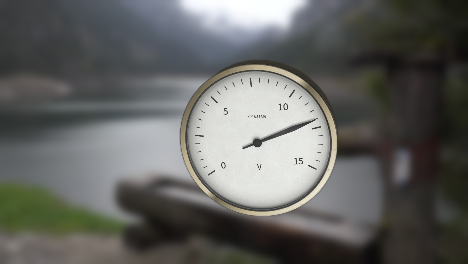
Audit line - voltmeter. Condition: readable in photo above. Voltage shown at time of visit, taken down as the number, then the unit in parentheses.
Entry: 12 (V)
